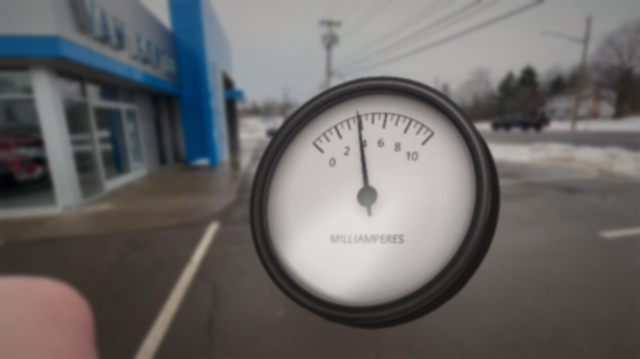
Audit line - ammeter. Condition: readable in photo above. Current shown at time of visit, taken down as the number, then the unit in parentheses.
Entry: 4 (mA)
